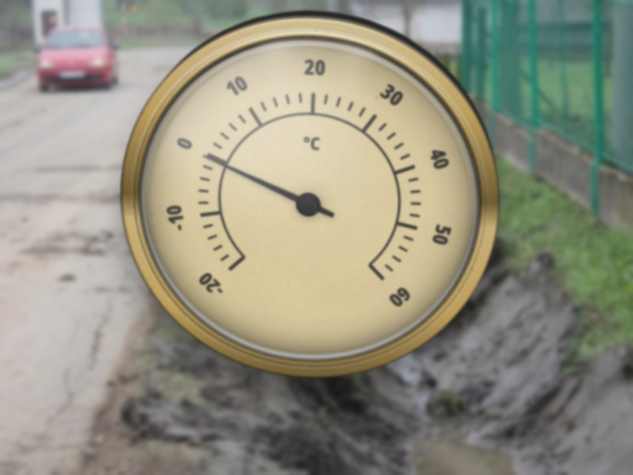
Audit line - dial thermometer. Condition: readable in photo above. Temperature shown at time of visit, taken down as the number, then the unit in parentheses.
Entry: 0 (°C)
